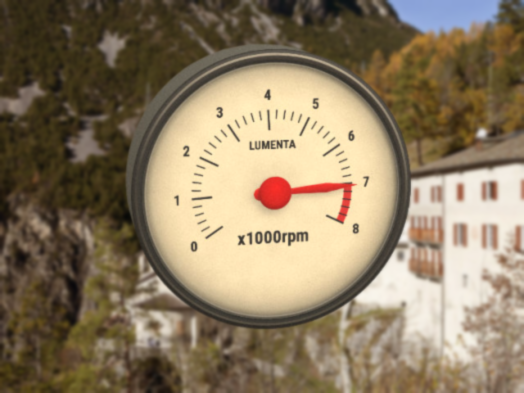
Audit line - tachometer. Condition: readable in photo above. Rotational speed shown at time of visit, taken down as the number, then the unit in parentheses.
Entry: 7000 (rpm)
